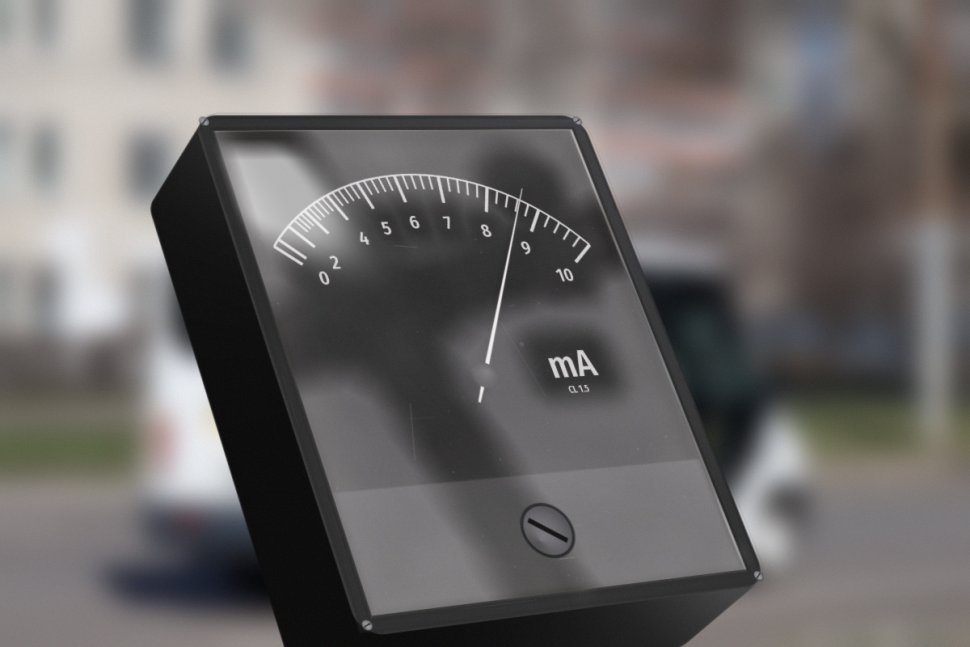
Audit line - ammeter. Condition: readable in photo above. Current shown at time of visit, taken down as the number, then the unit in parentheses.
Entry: 8.6 (mA)
